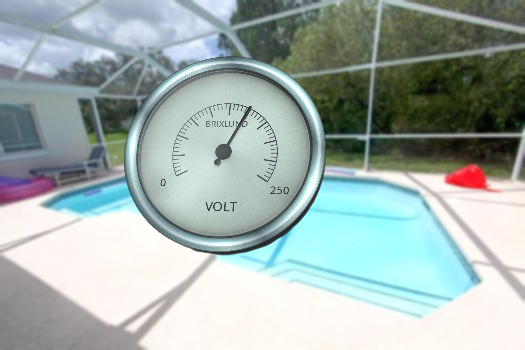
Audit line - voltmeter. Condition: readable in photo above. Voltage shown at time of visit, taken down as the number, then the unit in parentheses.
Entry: 150 (V)
